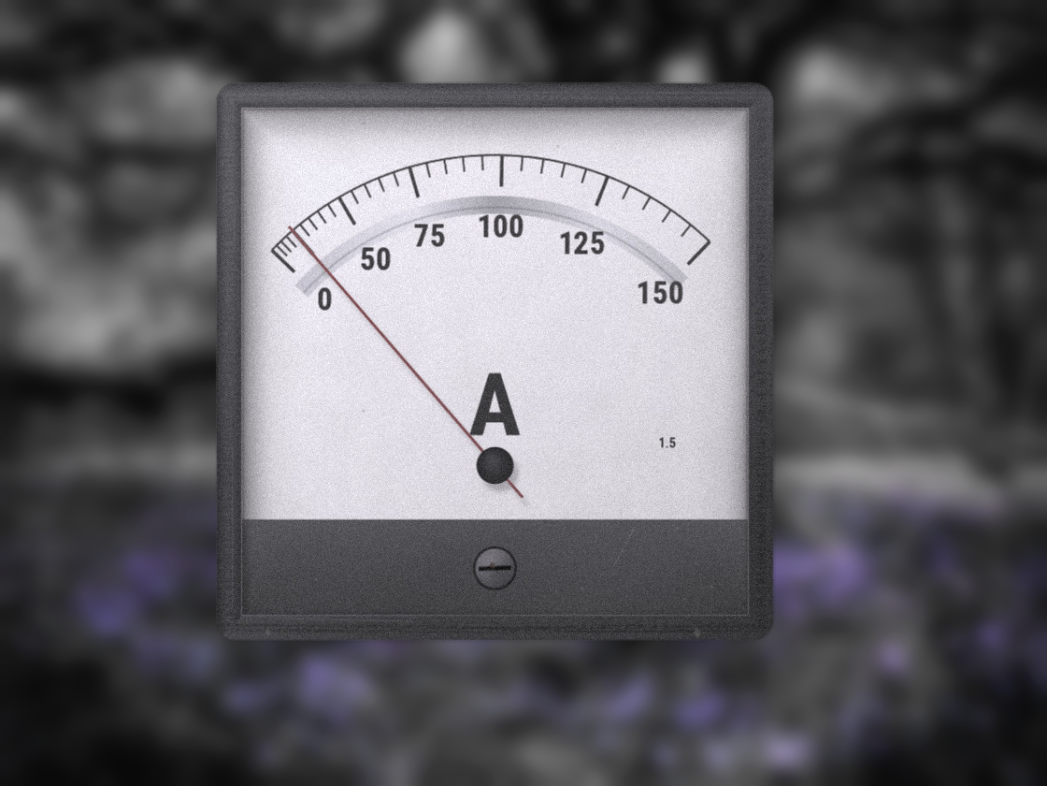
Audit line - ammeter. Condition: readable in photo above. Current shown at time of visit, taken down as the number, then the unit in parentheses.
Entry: 25 (A)
